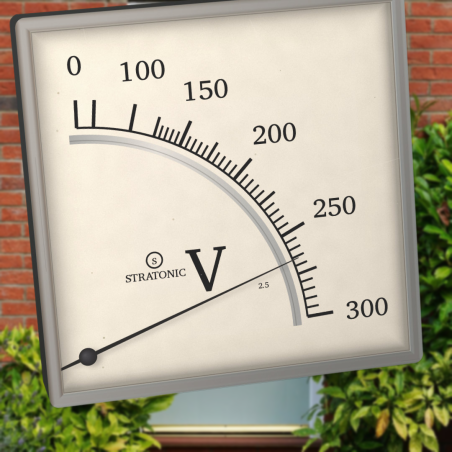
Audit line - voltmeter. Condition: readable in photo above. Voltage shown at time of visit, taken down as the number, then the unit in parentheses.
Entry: 265 (V)
